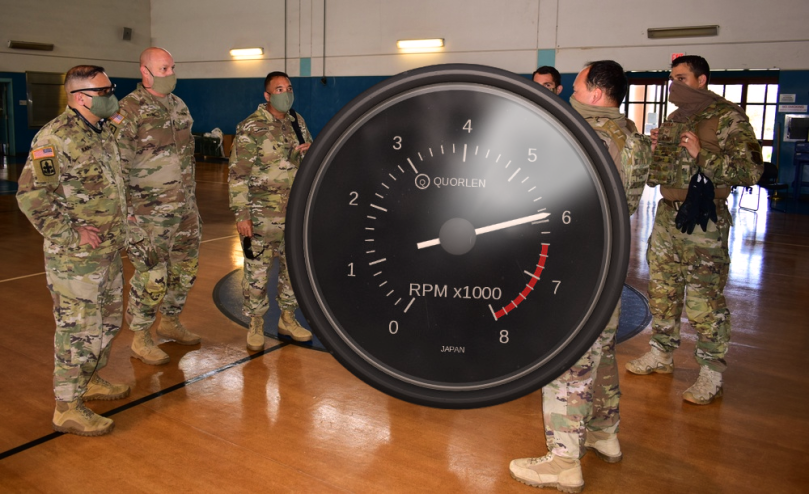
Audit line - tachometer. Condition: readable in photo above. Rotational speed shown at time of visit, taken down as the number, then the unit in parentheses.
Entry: 5900 (rpm)
